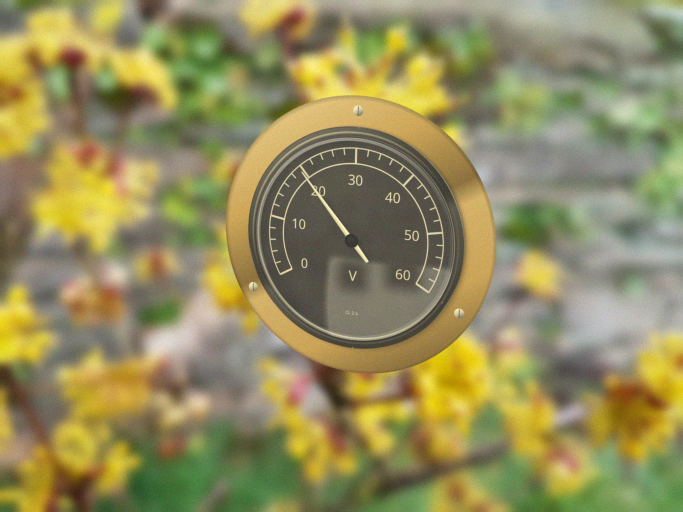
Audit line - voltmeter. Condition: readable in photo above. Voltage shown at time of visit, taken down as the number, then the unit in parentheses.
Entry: 20 (V)
